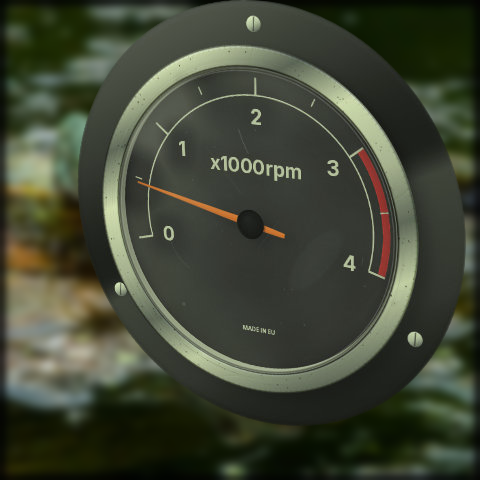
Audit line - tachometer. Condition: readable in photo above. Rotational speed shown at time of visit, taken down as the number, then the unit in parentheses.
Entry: 500 (rpm)
